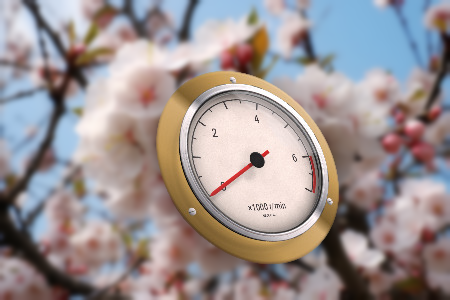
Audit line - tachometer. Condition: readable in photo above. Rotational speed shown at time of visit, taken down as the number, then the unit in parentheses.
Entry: 0 (rpm)
